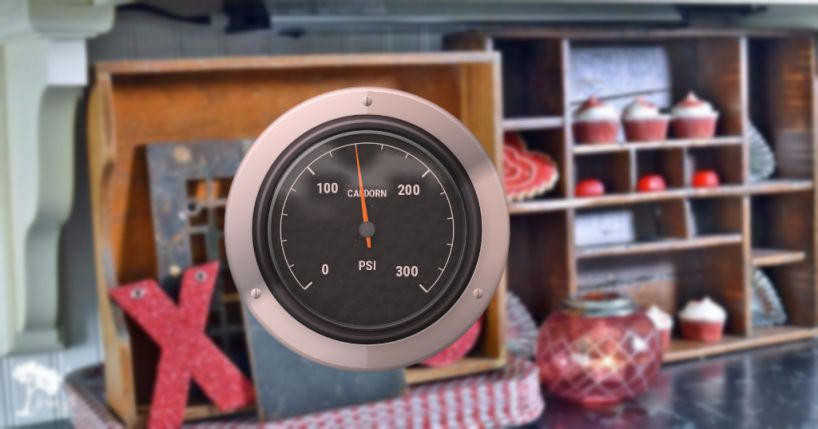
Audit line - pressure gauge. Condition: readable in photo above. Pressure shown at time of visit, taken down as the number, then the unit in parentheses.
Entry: 140 (psi)
